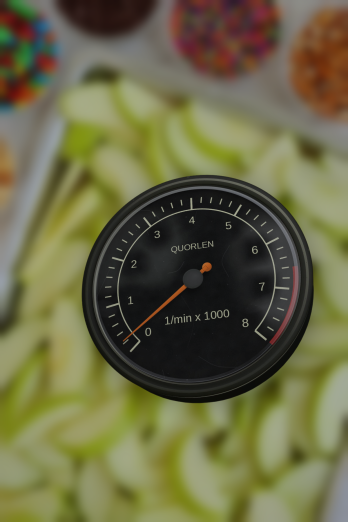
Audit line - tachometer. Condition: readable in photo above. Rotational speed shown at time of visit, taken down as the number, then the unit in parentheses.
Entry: 200 (rpm)
